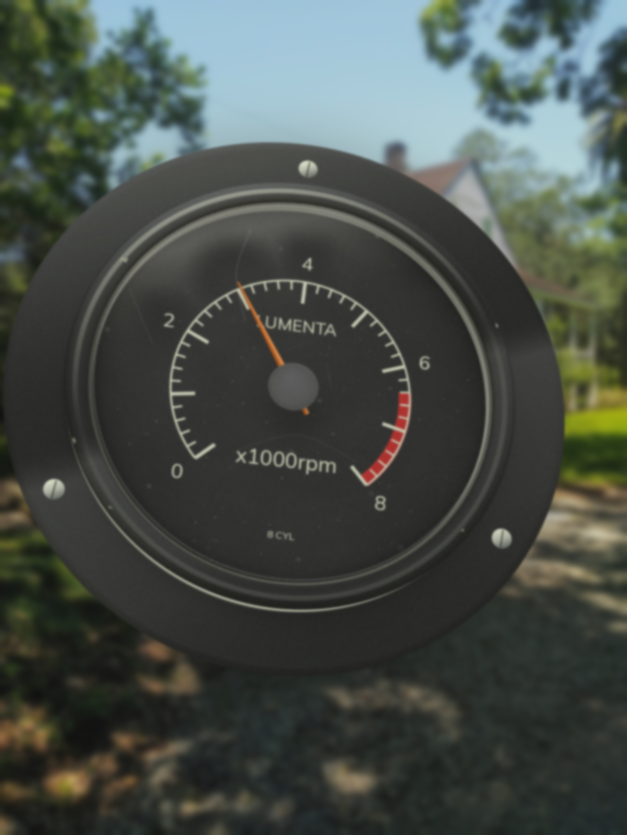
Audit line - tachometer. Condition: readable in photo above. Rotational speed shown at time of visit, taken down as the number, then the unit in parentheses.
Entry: 3000 (rpm)
